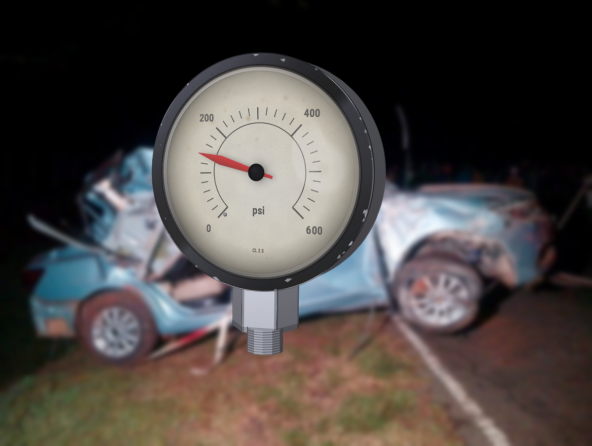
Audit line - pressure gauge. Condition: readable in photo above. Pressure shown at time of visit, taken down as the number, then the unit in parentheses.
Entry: 140 (psi)
